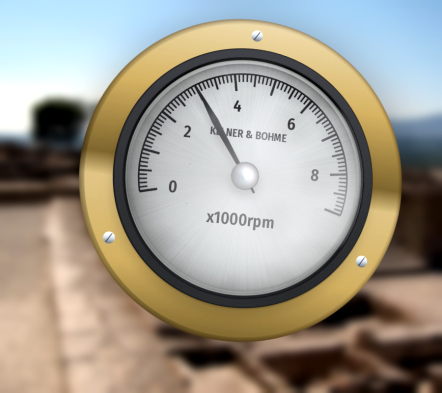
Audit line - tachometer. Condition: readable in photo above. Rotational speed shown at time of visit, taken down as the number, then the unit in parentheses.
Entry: 3000 (rpm)
